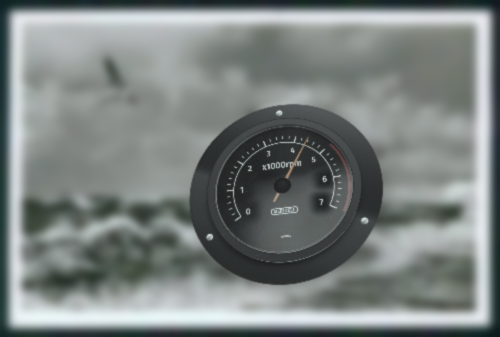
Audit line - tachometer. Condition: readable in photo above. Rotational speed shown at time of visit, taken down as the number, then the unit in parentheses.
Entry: 4400 (rpm)
